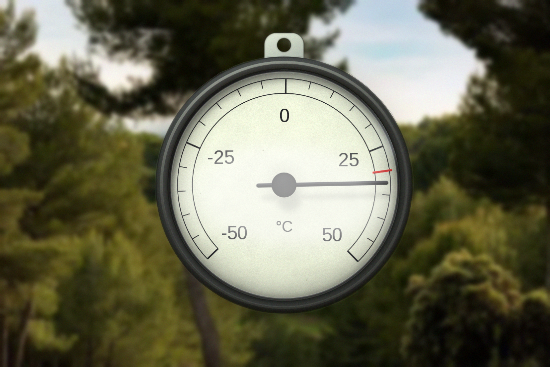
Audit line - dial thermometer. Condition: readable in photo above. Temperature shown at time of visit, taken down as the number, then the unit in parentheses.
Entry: 32.5 (°C)
